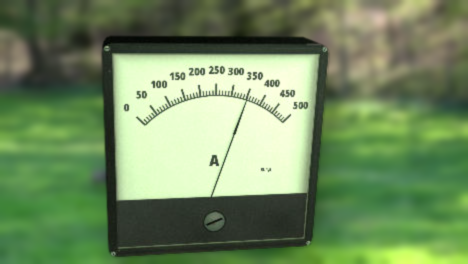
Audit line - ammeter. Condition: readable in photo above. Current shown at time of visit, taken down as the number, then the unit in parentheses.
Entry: 350 (A)
